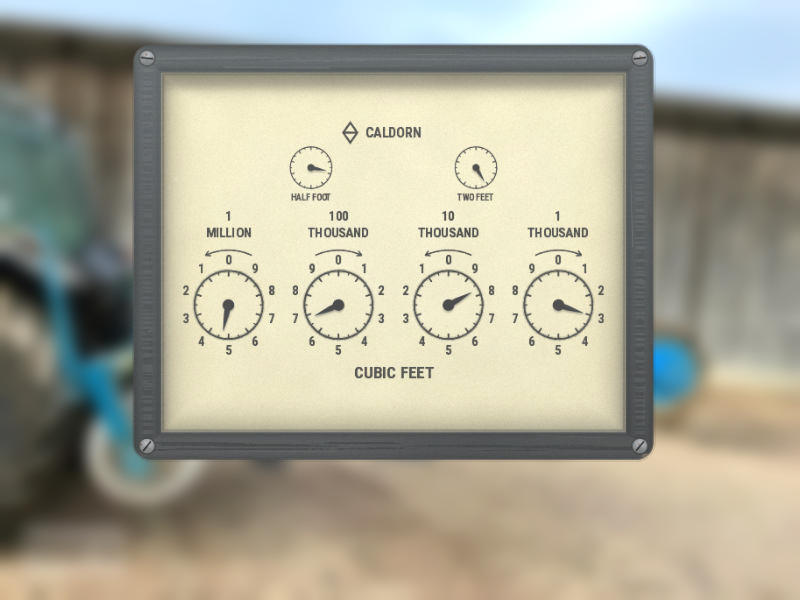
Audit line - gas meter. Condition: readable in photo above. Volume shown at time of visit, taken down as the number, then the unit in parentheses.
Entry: 468300 (ft³)
